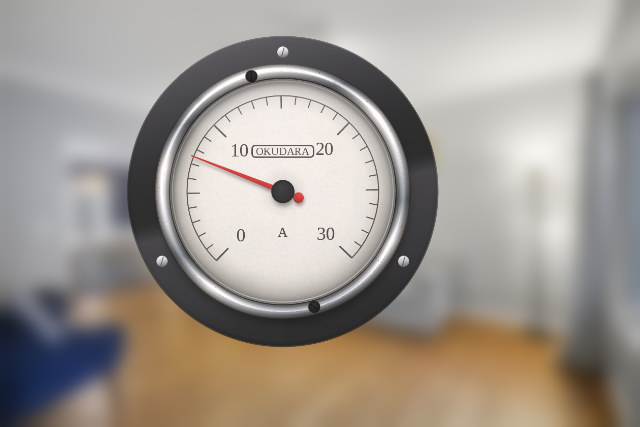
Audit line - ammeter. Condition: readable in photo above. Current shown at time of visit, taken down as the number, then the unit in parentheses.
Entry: 7.5 (A)
